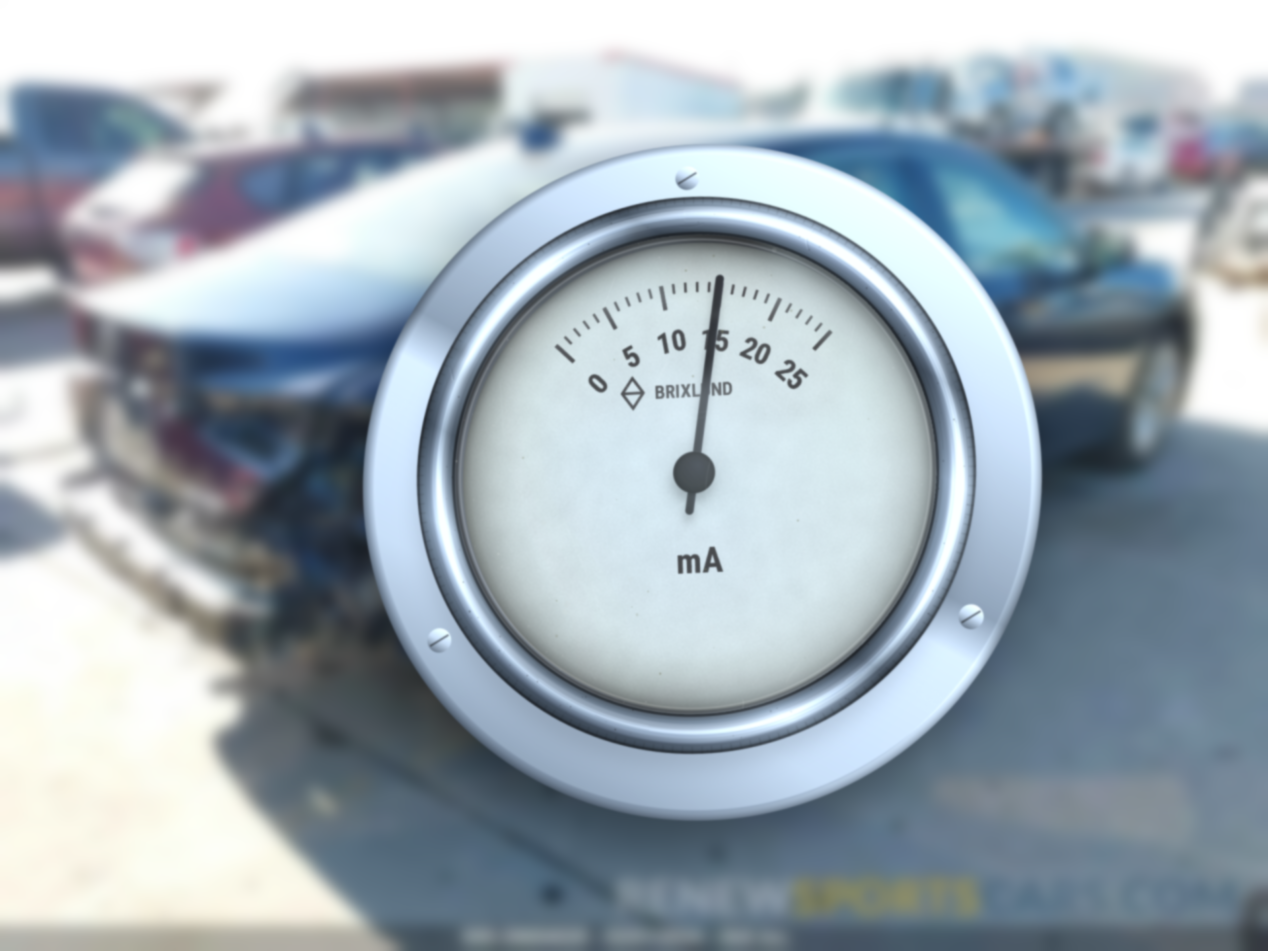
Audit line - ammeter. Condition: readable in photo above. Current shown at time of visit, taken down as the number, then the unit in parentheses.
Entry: 15 (mA)
